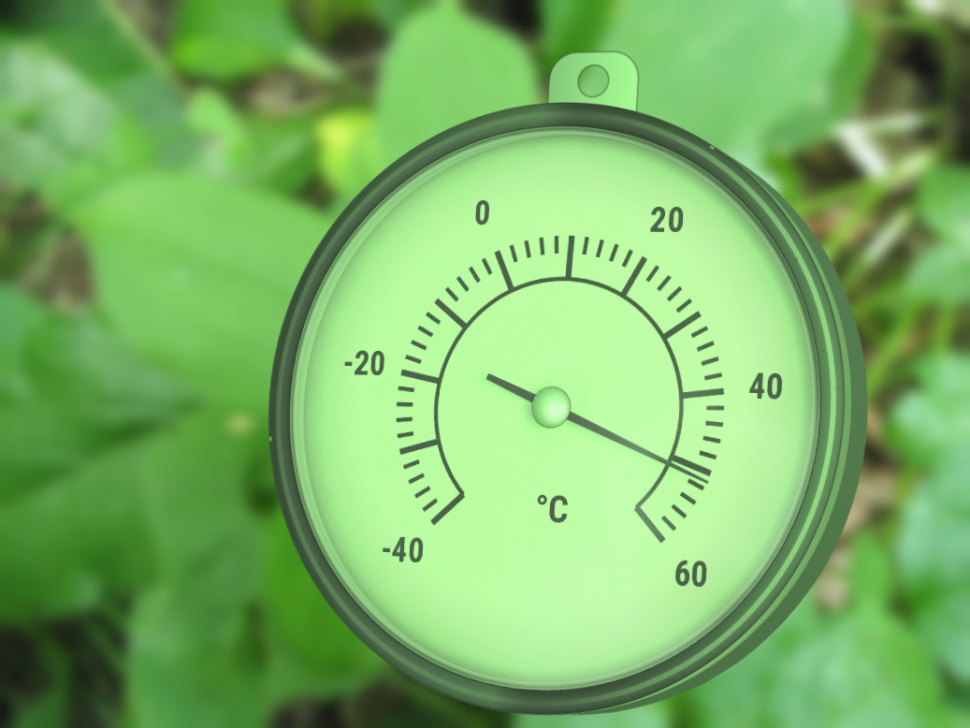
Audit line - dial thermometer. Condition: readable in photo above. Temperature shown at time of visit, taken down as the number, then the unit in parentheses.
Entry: 51 (°C)
